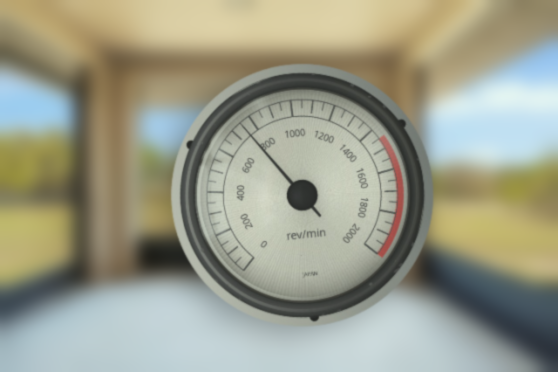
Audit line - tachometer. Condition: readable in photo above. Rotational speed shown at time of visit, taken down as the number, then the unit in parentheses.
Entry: 750 (rpm)
